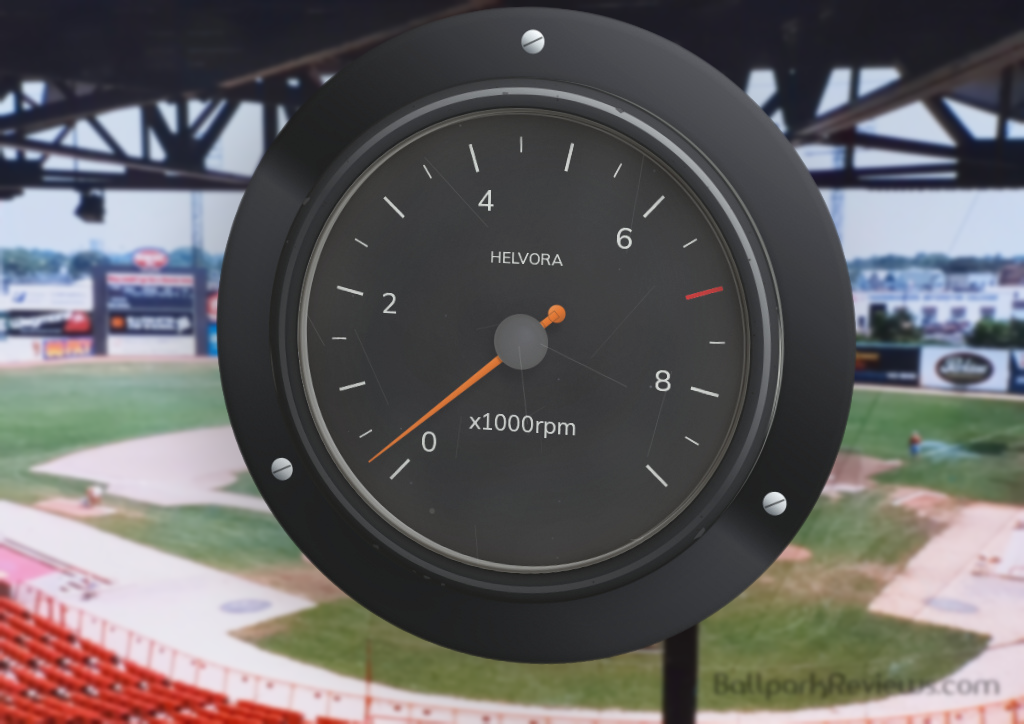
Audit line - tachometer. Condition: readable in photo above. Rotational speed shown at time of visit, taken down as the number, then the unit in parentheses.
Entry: 250 (rpm)
